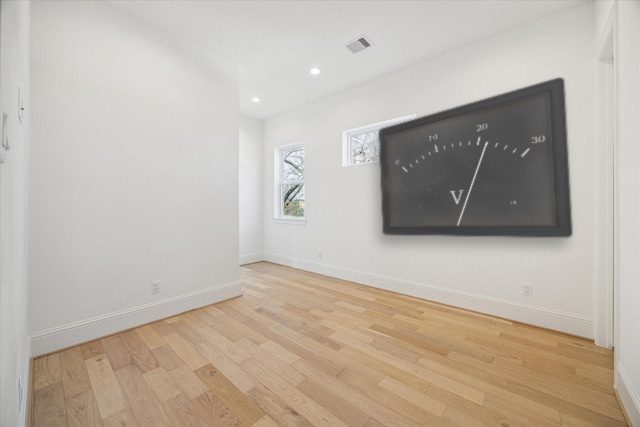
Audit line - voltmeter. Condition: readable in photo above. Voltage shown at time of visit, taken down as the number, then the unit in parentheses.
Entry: 22 (V)
